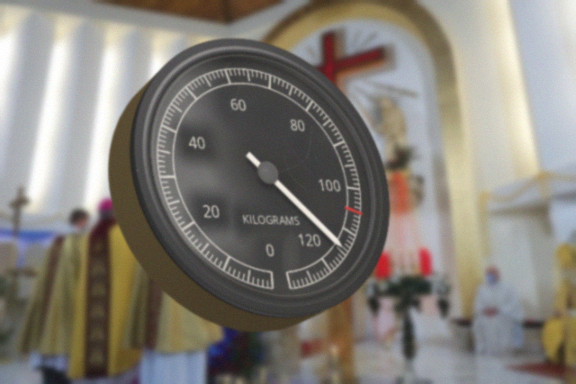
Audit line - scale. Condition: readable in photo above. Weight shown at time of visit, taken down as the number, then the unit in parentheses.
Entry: 115 (kg)
